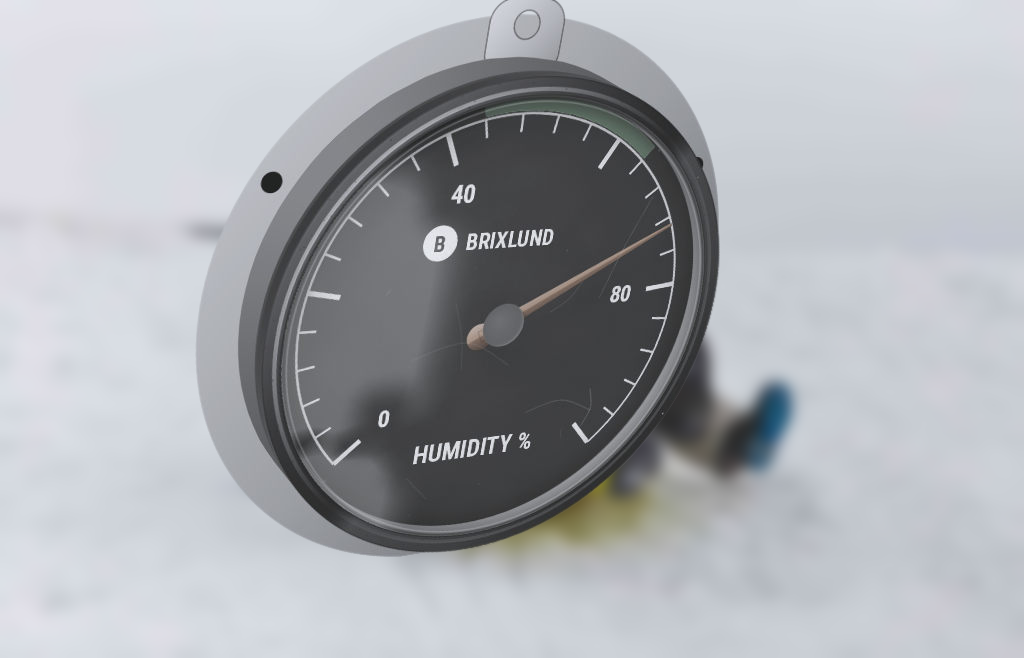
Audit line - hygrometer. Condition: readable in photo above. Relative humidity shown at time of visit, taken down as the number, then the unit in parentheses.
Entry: 72 (%)
